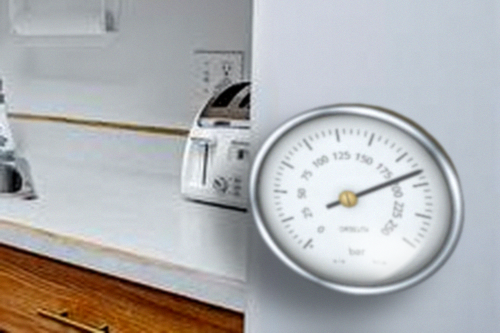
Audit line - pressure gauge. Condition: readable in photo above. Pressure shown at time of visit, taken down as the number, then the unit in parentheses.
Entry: 190 (bar)
